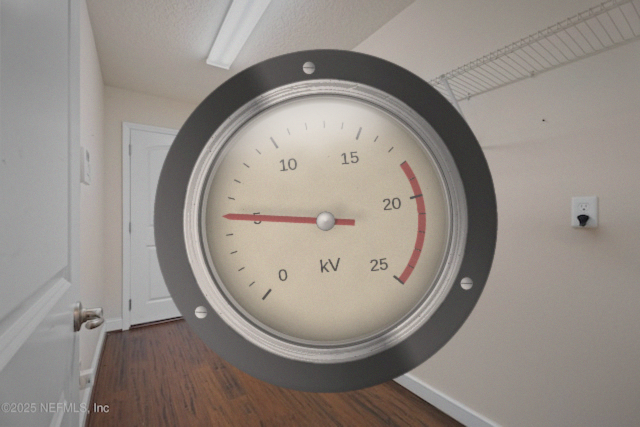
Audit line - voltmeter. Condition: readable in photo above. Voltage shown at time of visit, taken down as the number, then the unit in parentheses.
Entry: 5 (kV)
